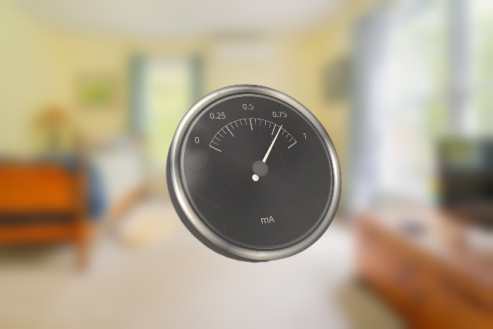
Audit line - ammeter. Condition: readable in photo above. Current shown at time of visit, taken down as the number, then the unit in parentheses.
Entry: 0.8 (mA)
